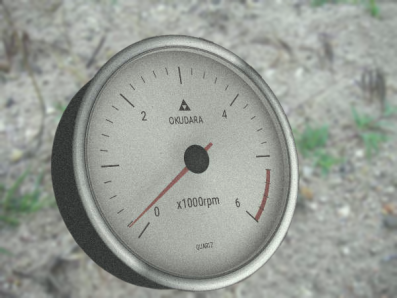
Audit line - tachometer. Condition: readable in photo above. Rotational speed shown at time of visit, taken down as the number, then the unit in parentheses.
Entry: 200 (rpm)
